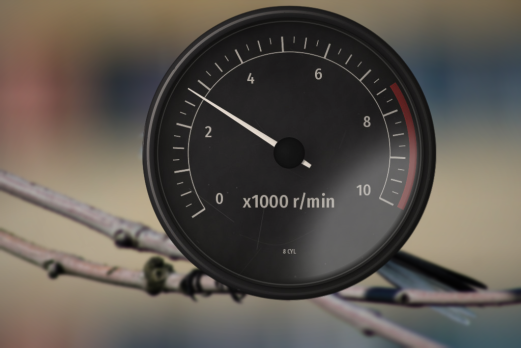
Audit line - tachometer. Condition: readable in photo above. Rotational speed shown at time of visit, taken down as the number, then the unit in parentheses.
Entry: 2750 (rpm)
